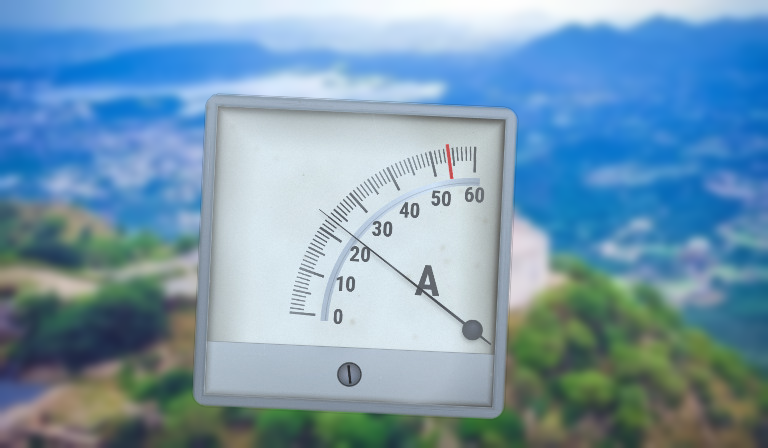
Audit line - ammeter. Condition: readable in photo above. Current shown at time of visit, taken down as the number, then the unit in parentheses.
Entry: 23 (A)
